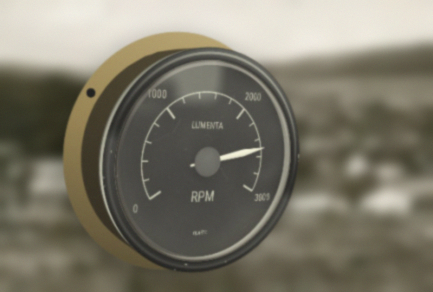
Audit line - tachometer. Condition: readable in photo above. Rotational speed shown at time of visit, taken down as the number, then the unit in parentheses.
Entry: 2500 (rpm)
